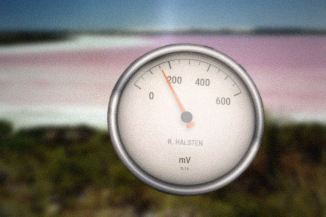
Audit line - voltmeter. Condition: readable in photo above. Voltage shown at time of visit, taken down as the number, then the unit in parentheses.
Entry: 150 (mV)
